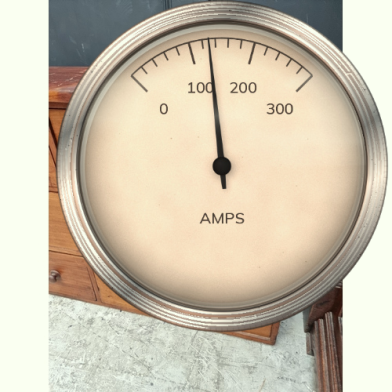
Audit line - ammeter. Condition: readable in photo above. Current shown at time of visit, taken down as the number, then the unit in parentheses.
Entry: 130 (A)
